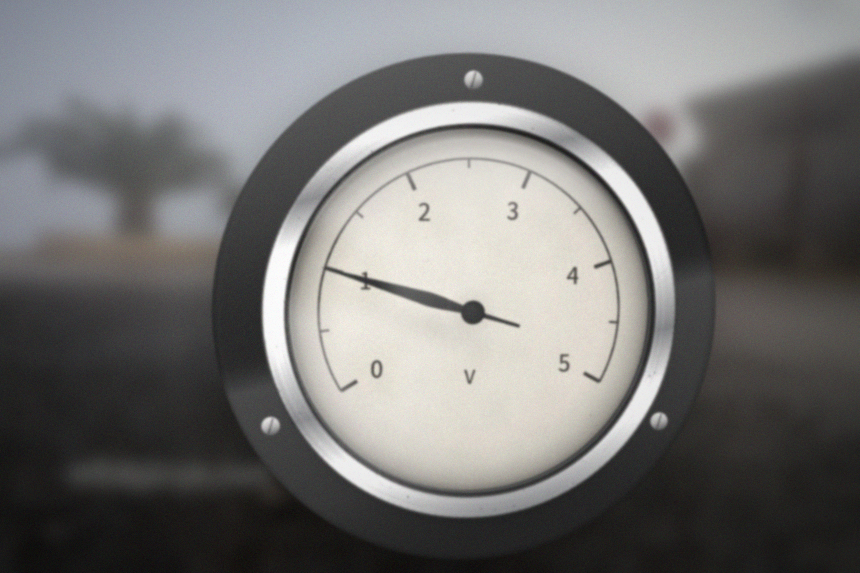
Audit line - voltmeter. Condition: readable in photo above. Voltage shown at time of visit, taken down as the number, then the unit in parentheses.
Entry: 1 (V)
